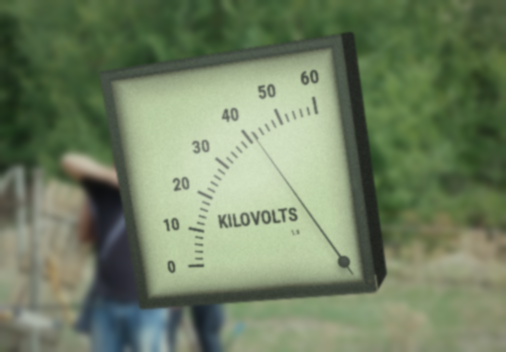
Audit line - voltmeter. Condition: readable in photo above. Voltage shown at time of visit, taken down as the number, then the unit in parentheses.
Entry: 42 (kV)
